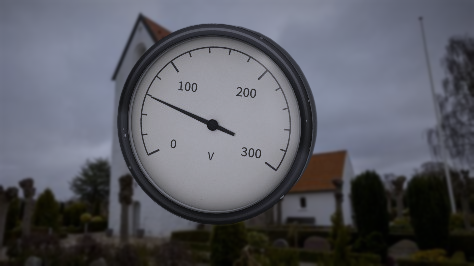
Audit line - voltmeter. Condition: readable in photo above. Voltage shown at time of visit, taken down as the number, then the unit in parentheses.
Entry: 60 (V)
